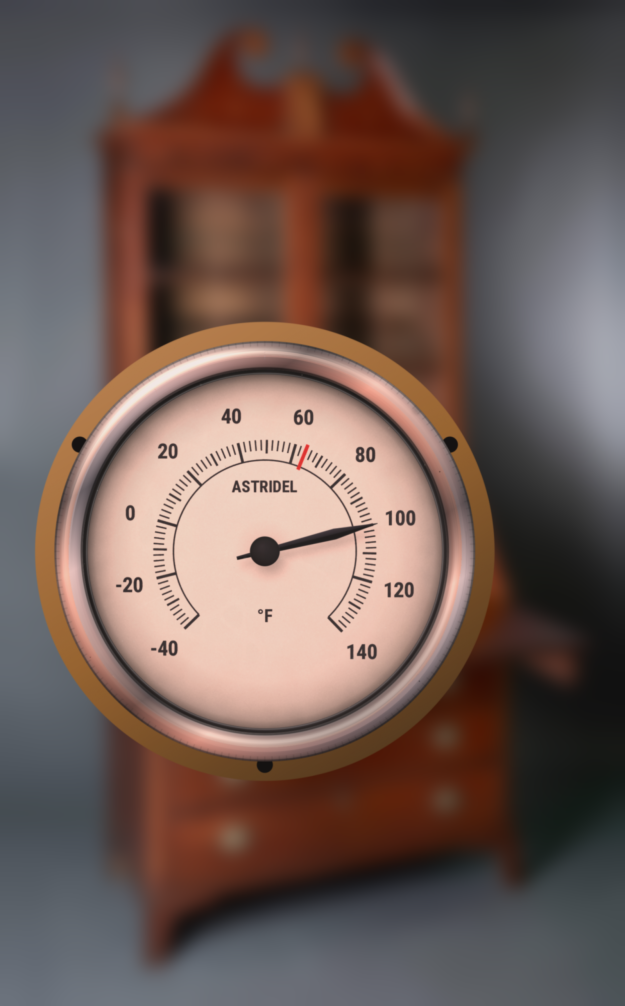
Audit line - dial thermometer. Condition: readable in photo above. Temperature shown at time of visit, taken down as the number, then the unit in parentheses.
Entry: 100 (°F)
